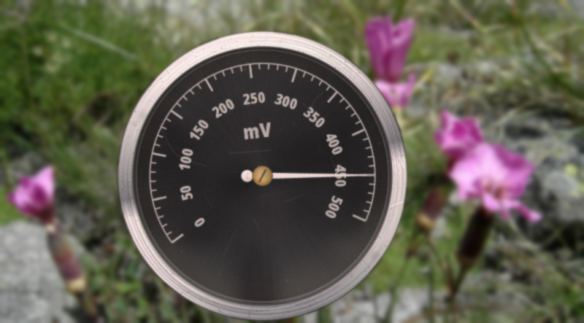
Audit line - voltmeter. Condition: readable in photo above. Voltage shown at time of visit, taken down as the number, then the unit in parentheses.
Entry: 450 (mV)
